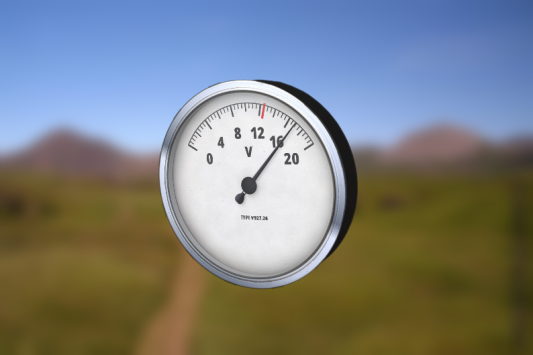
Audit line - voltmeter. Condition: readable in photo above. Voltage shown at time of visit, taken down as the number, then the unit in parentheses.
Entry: 17 (V)
